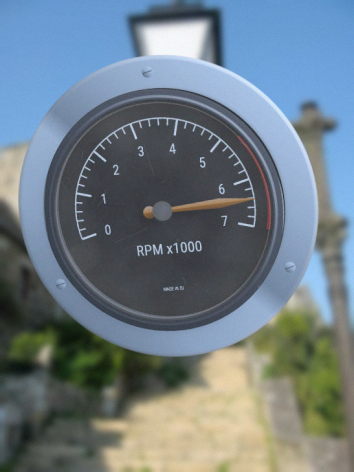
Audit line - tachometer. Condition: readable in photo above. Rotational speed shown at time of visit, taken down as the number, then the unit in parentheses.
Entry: 6400 (rpm)
